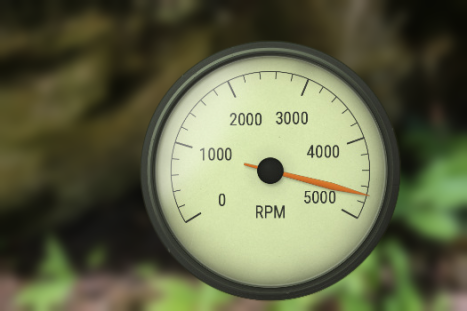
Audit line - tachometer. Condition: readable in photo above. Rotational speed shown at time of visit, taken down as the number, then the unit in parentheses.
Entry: 4700 (rpm)
